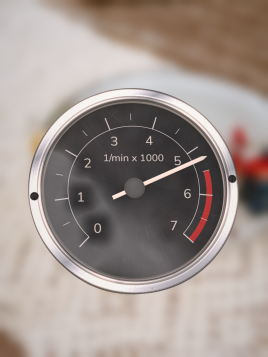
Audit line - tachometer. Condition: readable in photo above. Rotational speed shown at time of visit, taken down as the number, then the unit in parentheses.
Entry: 5250 (rpm)
